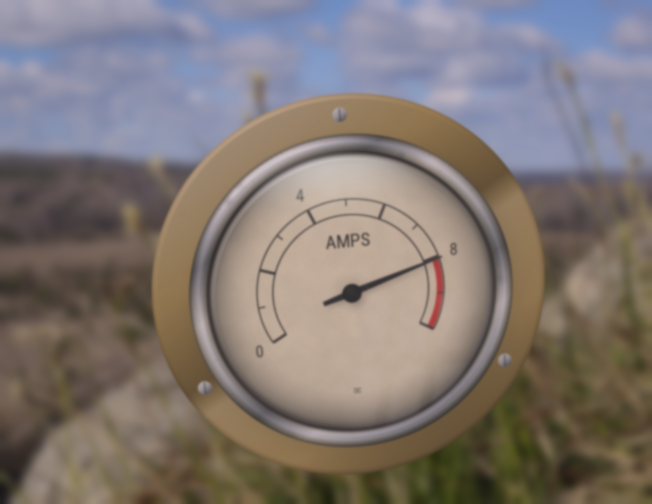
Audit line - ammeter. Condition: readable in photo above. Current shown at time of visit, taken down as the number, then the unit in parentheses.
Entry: 8 (A)
